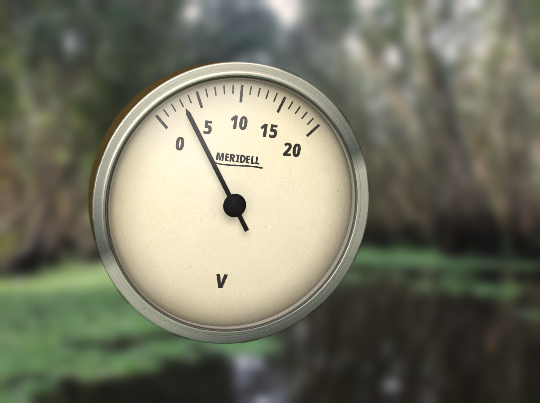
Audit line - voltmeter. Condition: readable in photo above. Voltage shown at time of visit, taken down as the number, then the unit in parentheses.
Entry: 3 (V)
